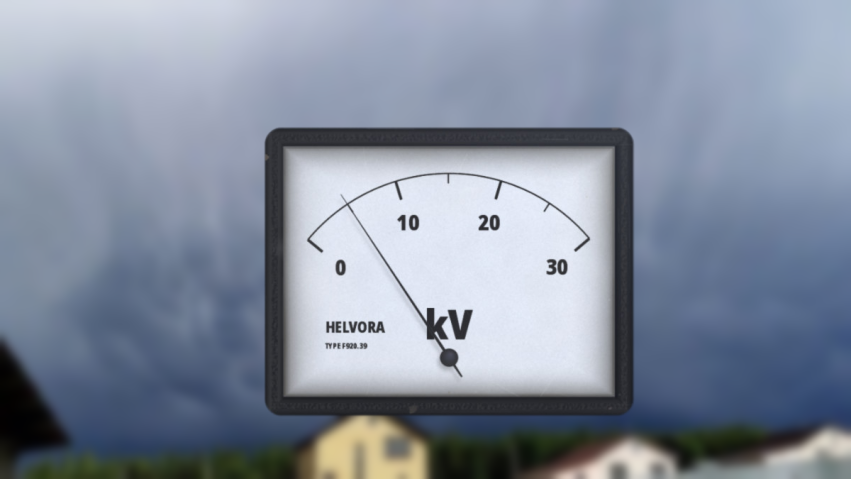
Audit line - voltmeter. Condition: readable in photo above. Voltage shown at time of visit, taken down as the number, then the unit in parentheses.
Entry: 5 (kV)
